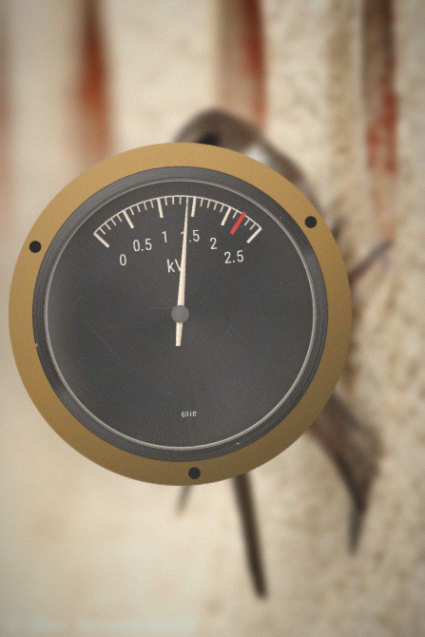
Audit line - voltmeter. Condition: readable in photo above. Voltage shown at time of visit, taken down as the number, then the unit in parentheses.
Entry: 1.4 (kV)
